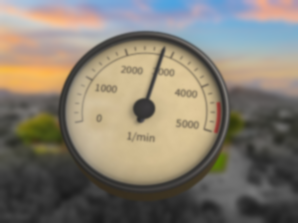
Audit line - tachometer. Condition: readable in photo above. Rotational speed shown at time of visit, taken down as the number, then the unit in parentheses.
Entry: 2800 (rpm)
